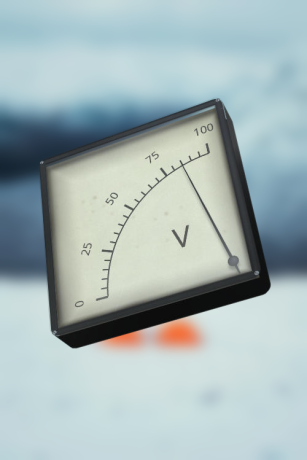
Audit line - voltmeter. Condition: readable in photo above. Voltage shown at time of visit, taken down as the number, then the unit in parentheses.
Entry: 85 (V)
